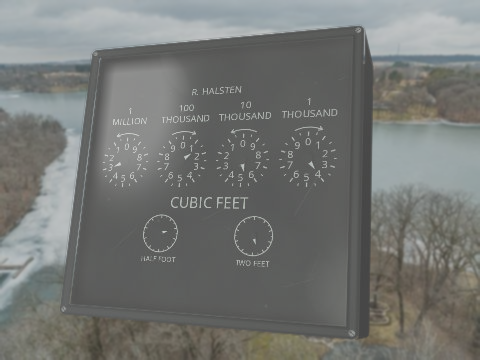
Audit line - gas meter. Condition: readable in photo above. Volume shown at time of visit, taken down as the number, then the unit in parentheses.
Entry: 315400 (ft³)
